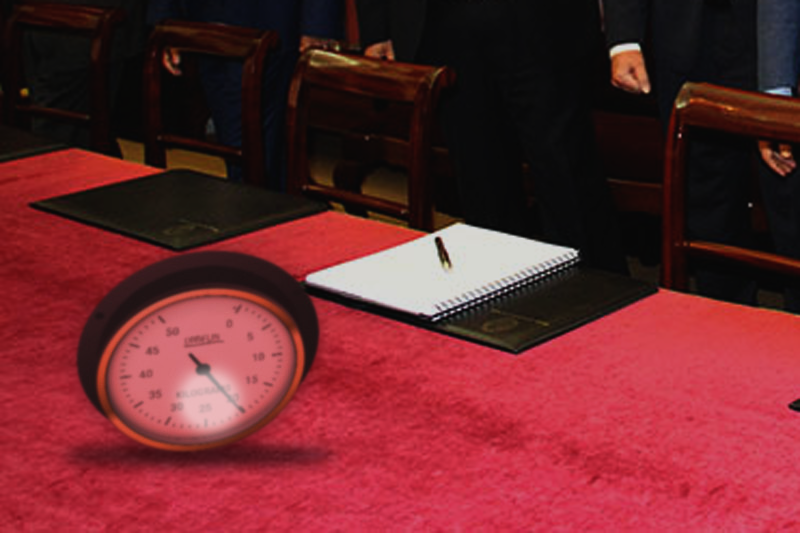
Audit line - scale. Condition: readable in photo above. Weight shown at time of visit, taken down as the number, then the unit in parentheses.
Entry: 20 (kg)
